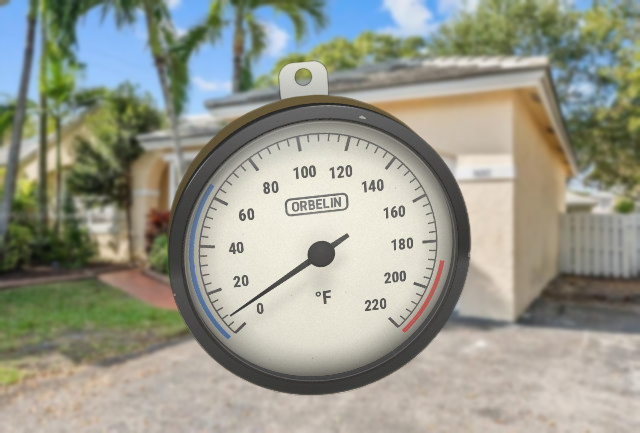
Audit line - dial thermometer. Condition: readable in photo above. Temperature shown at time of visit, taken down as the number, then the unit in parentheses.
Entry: 8 (°F)
